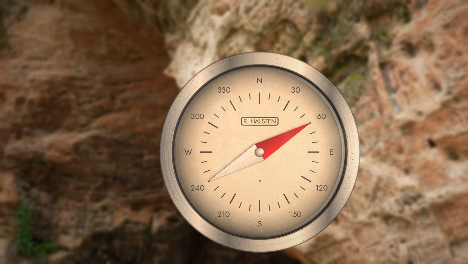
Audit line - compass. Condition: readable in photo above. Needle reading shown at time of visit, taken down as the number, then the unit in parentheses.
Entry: 60 (°)
